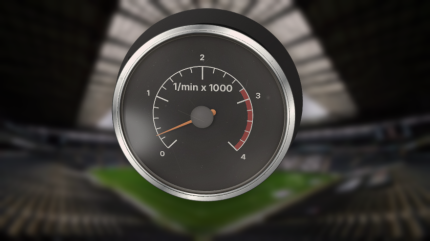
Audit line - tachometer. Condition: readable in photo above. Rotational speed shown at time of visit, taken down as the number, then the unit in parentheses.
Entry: 300 (rpm)
